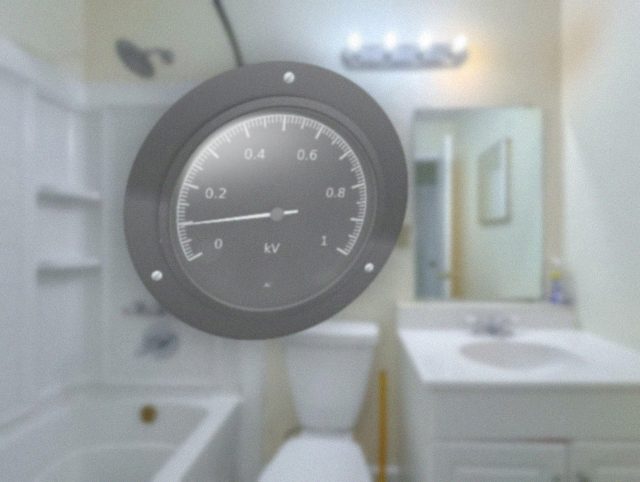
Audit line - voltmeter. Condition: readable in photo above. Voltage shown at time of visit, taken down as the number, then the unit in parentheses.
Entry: 0.1 (kV)
